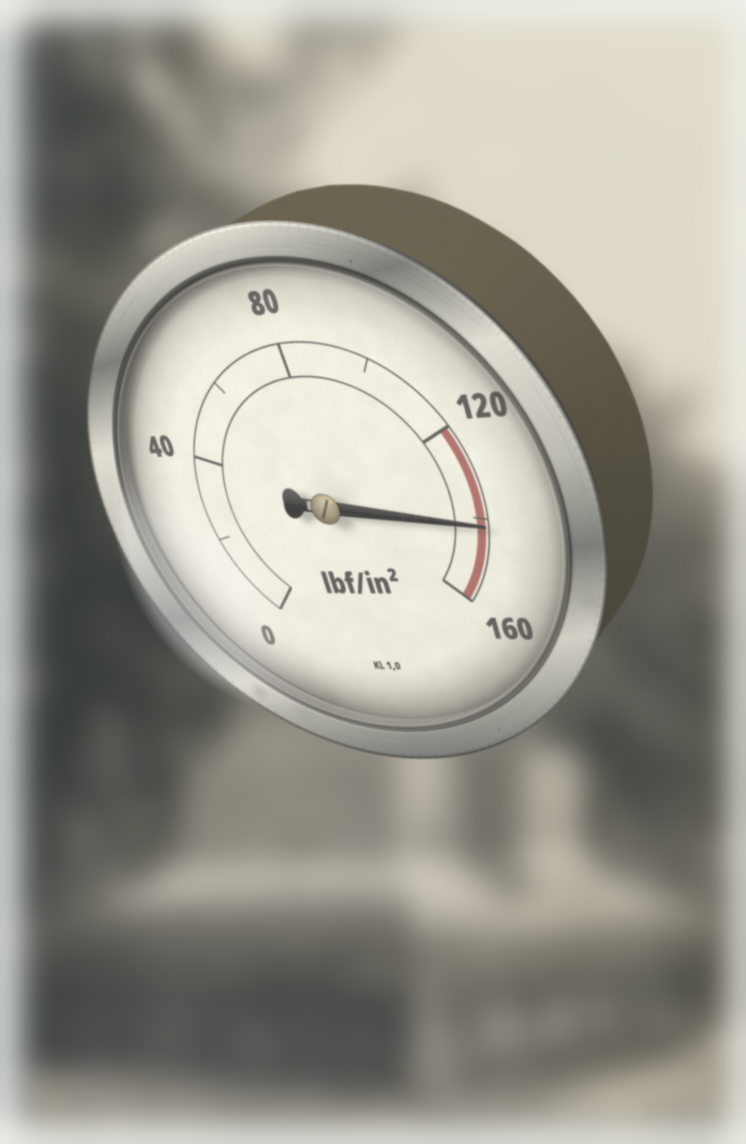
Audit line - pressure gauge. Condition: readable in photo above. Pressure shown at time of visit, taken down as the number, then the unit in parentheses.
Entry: 140 (psi)
